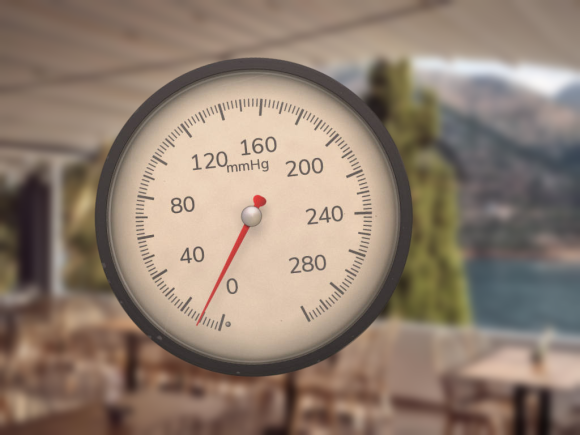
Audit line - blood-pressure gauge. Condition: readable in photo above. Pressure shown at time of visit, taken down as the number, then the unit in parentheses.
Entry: 10 (mmHg)
